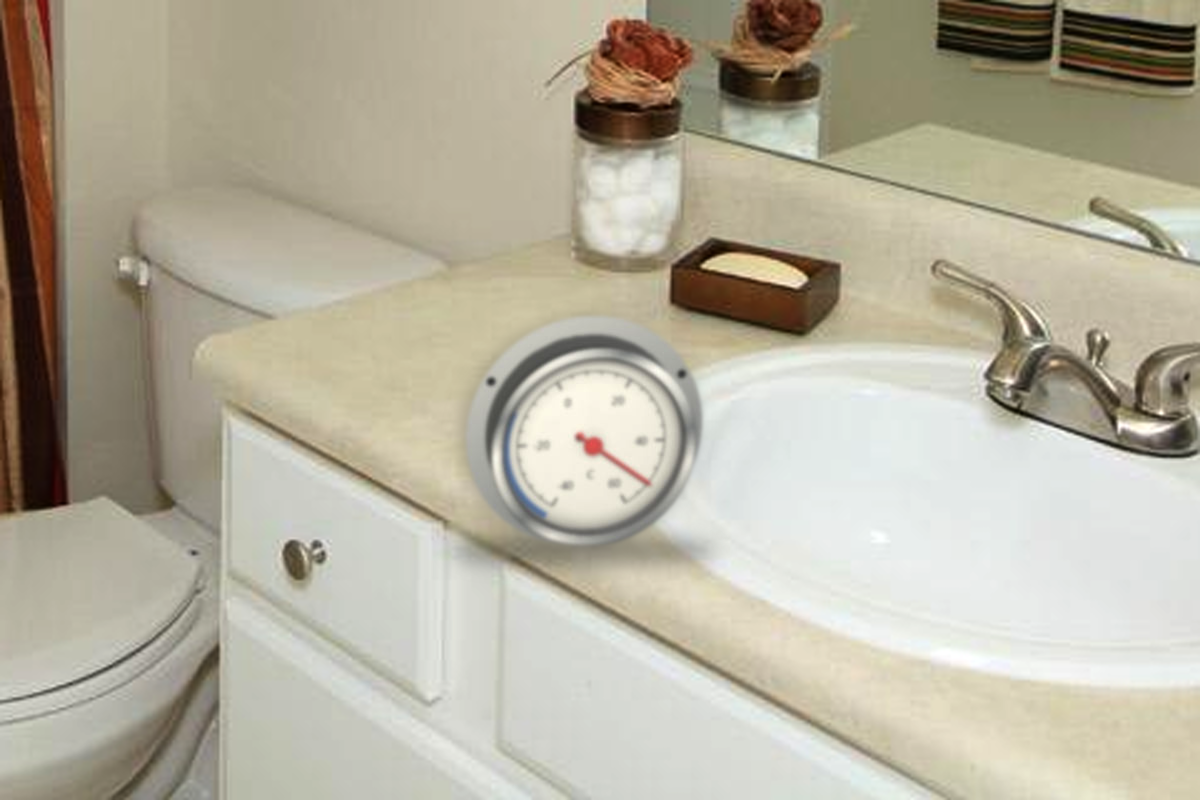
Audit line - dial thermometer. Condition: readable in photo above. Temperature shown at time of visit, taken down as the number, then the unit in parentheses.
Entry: 52 (°C)
